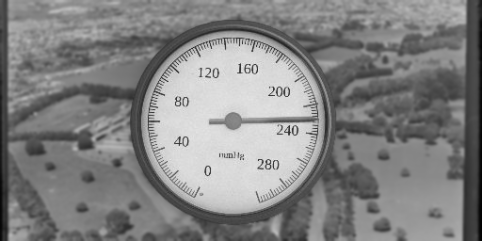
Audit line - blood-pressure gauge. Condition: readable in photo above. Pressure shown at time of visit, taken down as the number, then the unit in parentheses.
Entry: 230 (mmHg)
